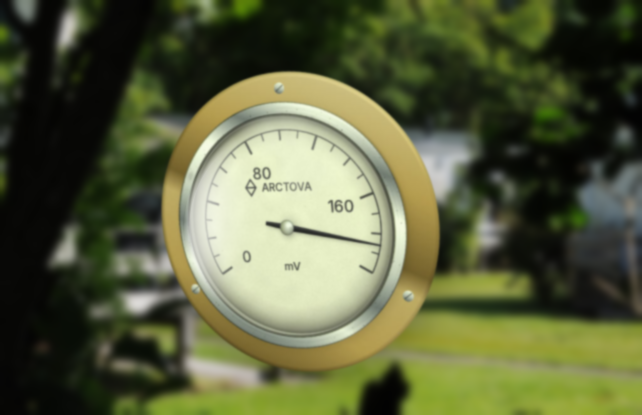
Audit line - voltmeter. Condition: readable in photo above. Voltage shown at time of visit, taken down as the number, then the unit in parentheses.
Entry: 185 (mV)
